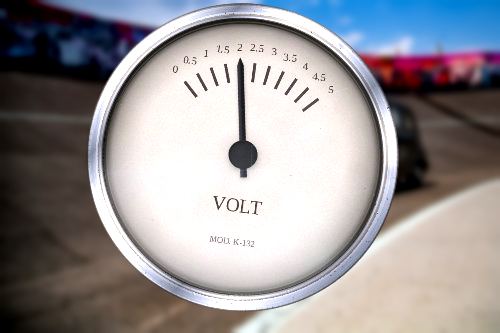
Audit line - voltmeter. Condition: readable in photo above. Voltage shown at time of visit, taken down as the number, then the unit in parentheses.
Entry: 2 (V)
